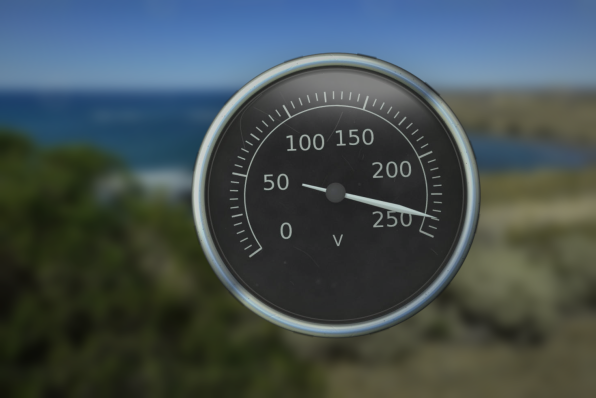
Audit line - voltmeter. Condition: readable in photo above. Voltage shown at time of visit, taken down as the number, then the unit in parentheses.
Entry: 240 (V)
